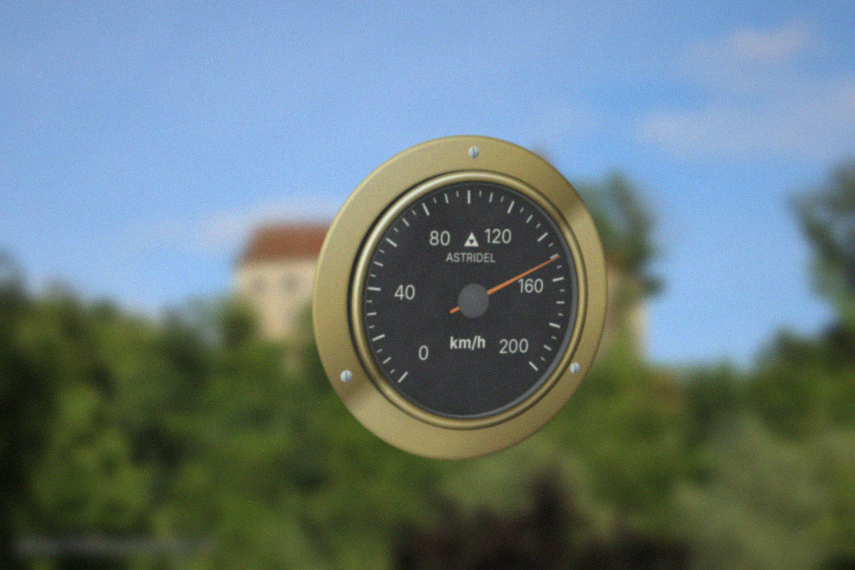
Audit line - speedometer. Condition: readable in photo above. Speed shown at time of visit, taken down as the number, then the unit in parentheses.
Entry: 150 (km/h)
